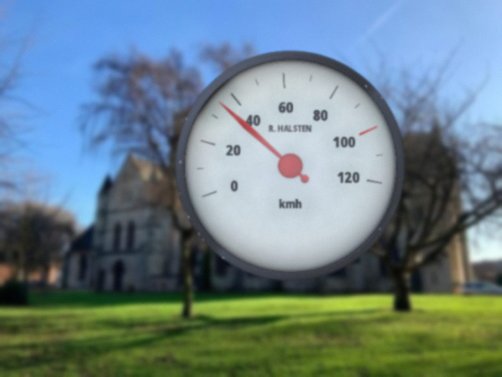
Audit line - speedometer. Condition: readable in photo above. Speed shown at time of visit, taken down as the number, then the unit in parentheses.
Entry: 35 (km/h)
